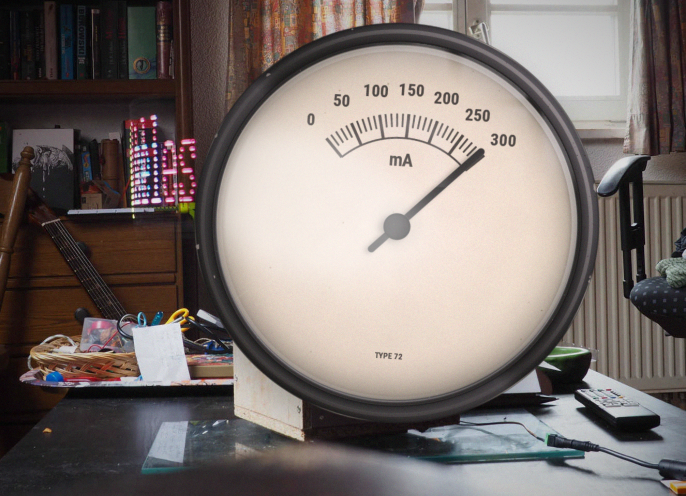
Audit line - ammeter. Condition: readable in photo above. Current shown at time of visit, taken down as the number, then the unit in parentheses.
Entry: 290 (mA)
